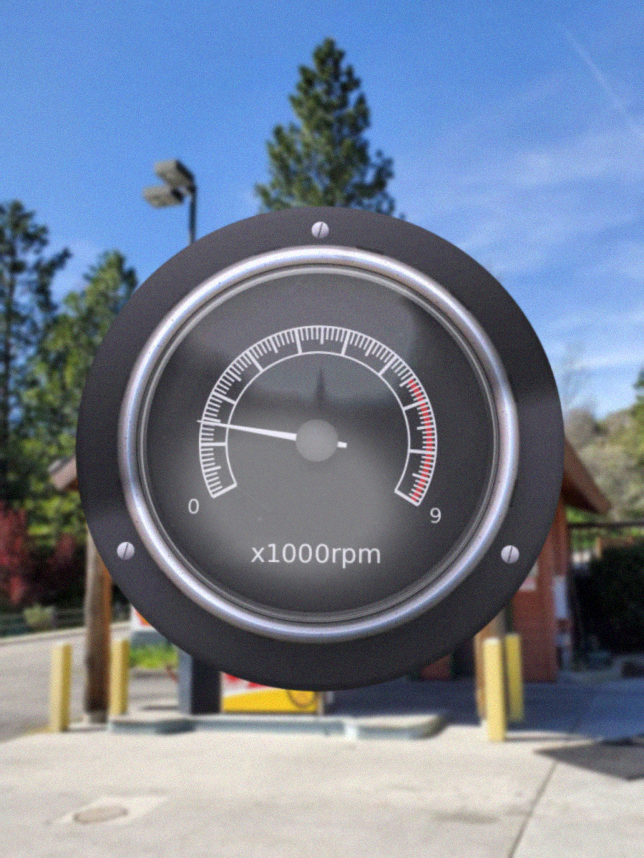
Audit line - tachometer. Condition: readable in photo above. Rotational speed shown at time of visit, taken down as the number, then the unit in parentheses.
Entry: 1400 (rpm)
